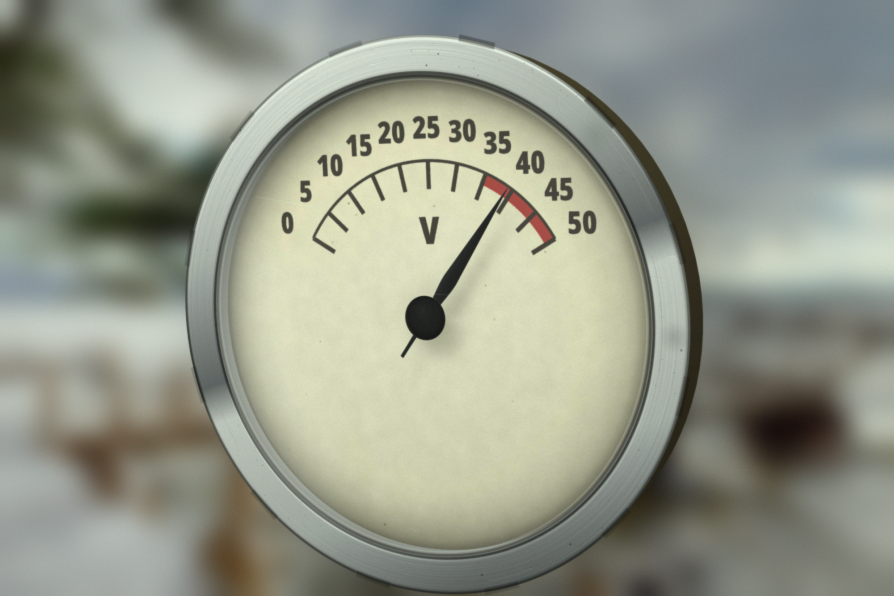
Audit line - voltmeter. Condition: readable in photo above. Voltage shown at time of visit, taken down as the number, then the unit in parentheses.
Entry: 40 (V)
